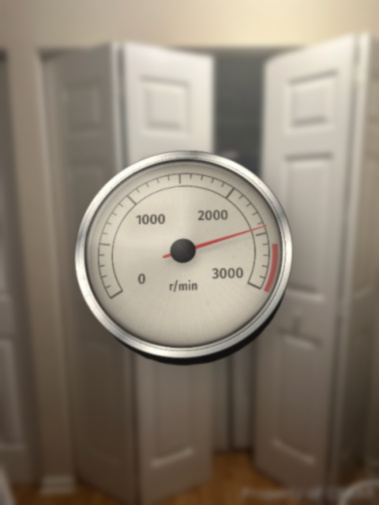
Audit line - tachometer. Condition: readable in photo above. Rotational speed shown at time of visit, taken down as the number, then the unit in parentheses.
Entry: 2450 (rpm)
